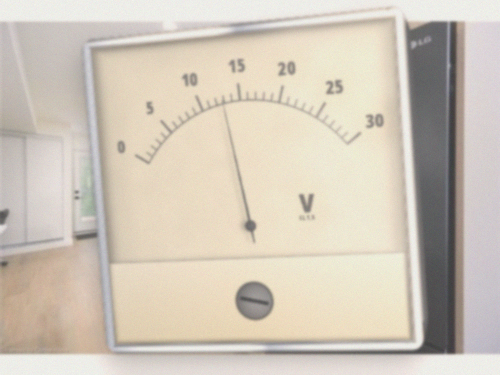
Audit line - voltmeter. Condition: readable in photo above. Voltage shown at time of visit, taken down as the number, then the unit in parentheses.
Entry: 13 (V)
